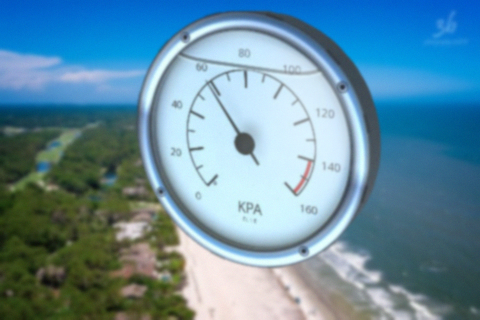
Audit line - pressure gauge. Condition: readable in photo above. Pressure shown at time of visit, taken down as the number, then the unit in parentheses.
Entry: 60 (kPa)
